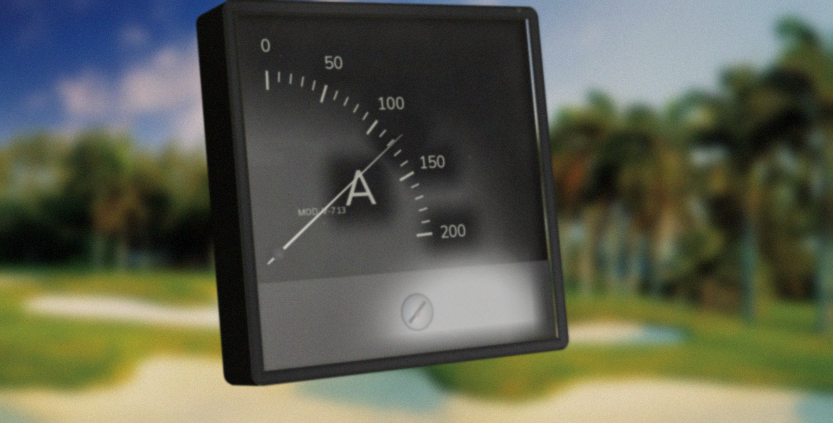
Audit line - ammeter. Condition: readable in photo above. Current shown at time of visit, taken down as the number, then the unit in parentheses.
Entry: 120 (A)
